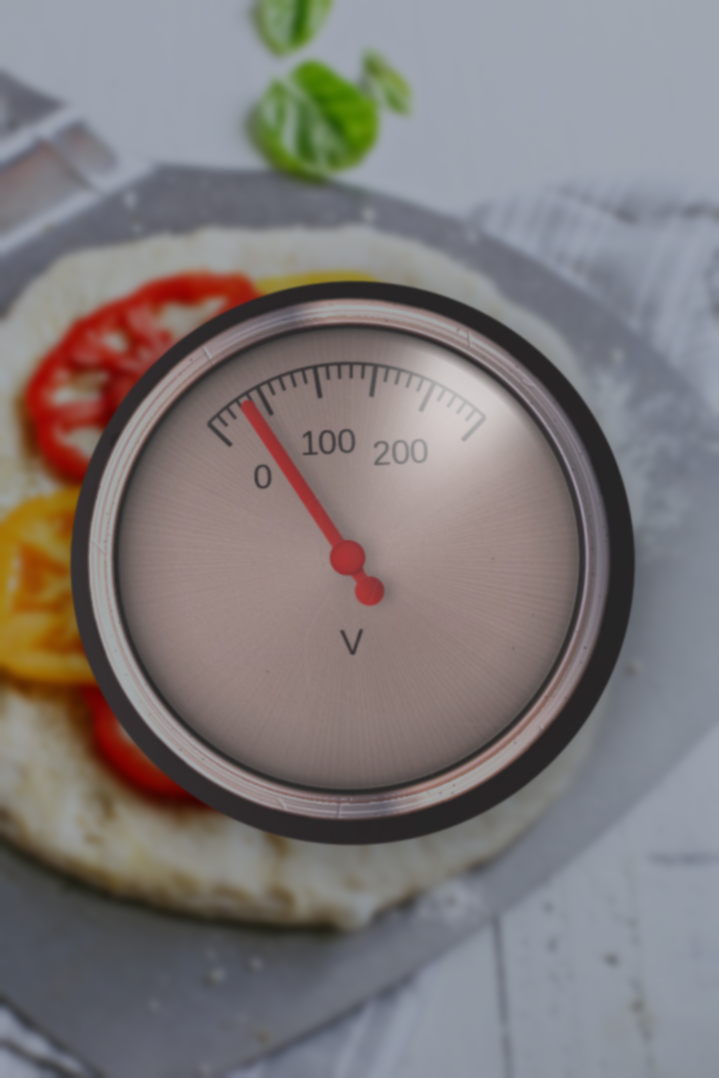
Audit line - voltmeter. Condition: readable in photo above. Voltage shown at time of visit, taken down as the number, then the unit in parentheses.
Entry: 35 (V)
